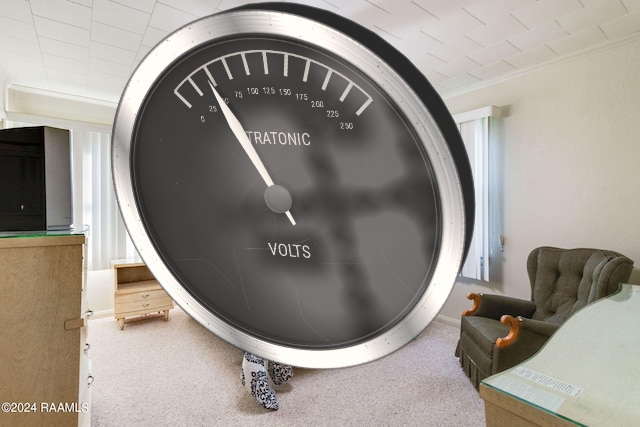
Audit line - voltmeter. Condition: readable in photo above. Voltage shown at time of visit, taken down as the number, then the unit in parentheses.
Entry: 50 (V)
